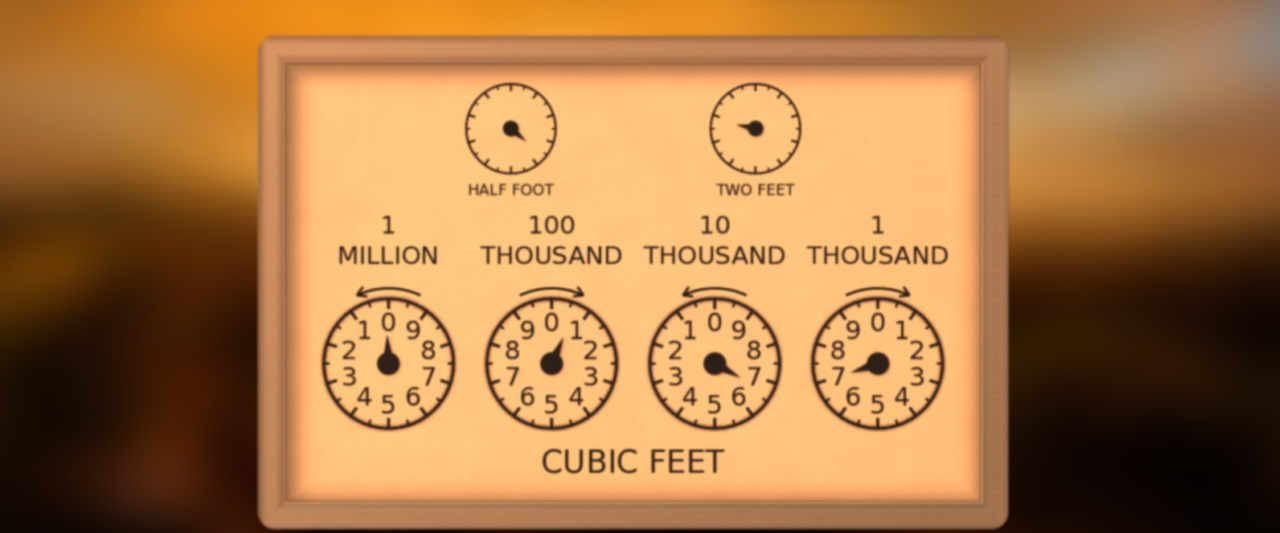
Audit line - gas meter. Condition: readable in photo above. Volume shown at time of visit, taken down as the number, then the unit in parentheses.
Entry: 6700 (ft³)
